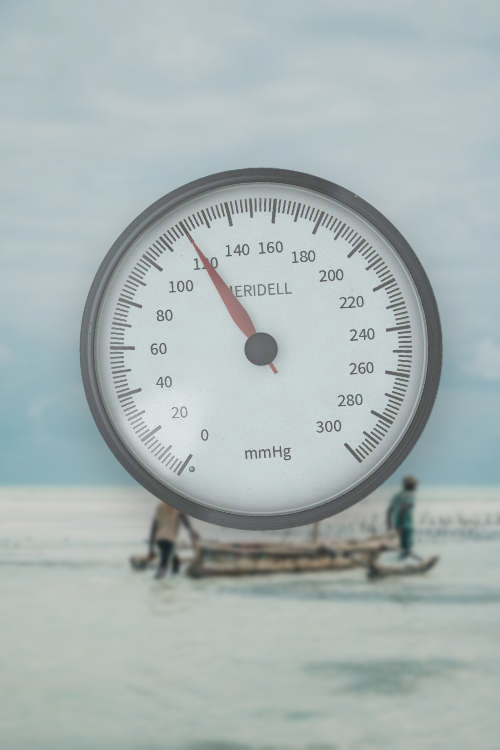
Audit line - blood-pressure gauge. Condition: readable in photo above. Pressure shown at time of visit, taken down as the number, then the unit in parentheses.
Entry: 120 (mmHg)
